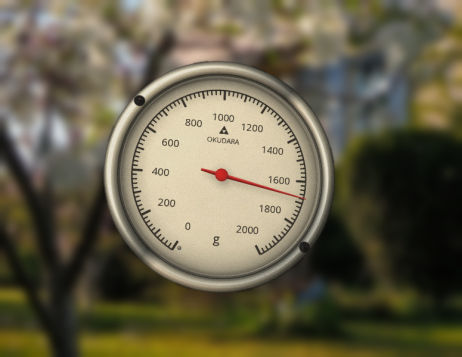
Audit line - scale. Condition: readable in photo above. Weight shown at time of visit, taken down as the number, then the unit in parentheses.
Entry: 1680 (g)
